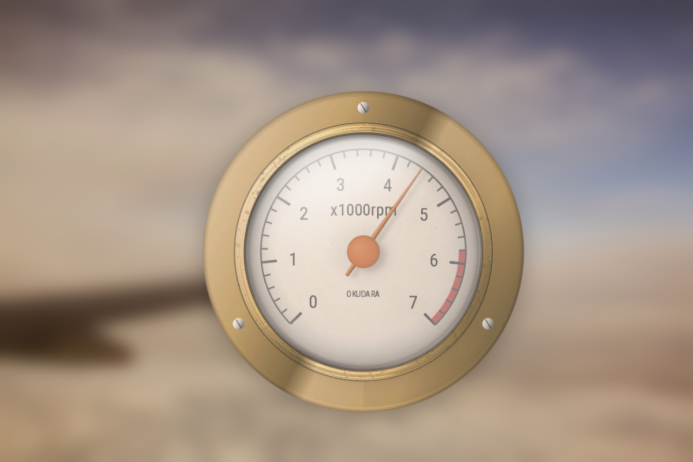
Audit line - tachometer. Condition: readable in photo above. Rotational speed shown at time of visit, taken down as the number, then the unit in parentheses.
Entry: 4400 (rpm)
